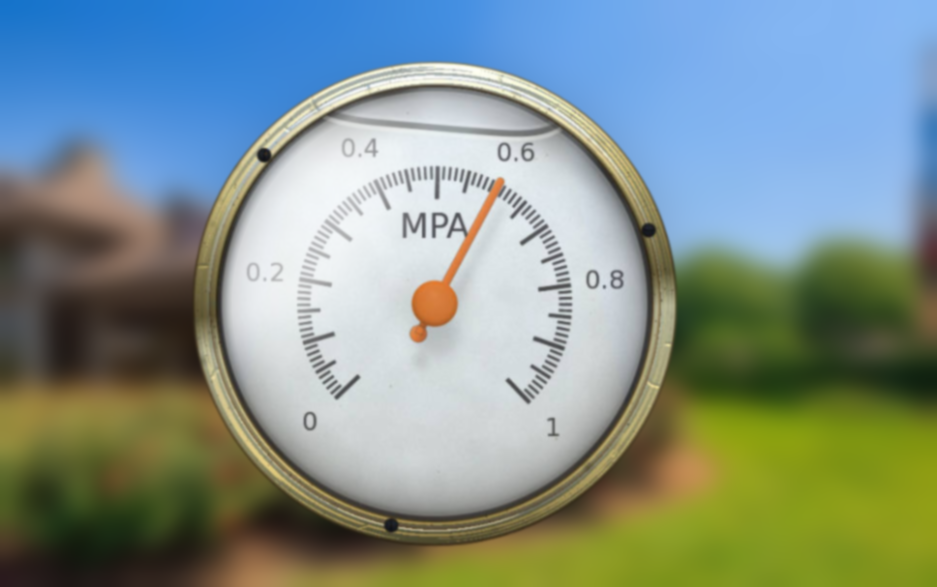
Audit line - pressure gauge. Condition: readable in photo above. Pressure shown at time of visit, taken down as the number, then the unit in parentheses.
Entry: 0.6 (MPa)
